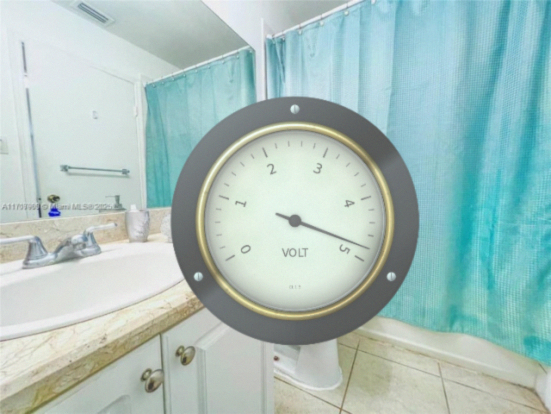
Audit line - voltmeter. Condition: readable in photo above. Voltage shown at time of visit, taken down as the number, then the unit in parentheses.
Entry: 4.8 (V)
